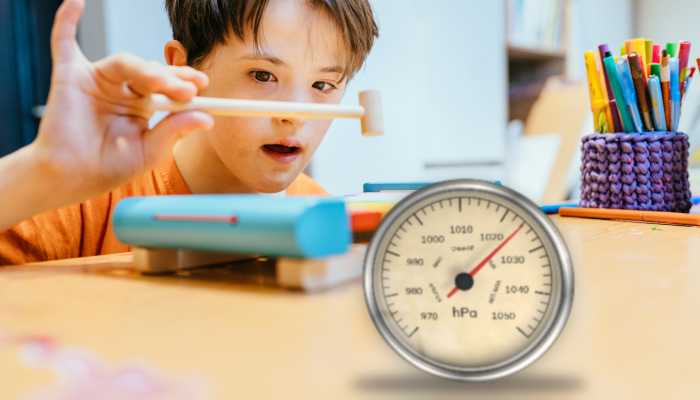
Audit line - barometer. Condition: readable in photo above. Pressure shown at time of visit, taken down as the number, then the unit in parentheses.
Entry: 1024 (hPa)
